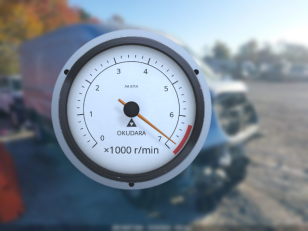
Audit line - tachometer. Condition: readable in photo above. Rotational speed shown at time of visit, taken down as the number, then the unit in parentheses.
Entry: 6800 (rpm)
